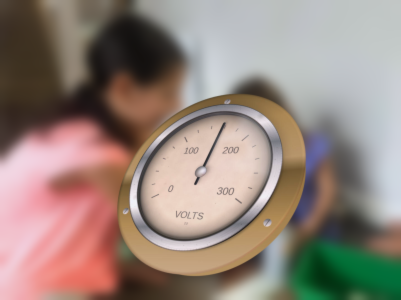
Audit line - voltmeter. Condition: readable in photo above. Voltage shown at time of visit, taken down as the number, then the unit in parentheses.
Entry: 160 (V)
